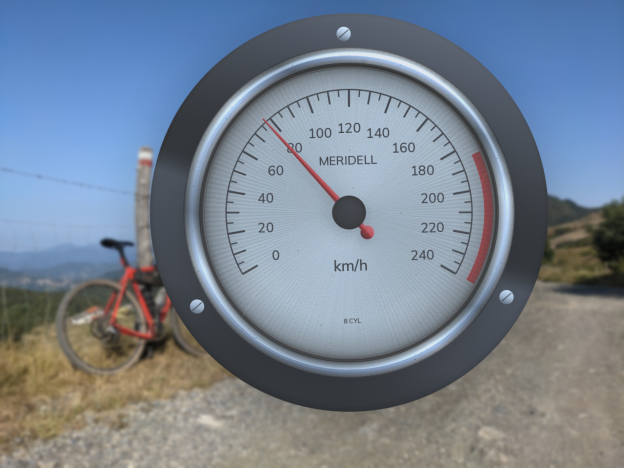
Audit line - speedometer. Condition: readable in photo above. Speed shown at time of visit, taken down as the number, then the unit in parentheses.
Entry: 77.5 (km/h)
